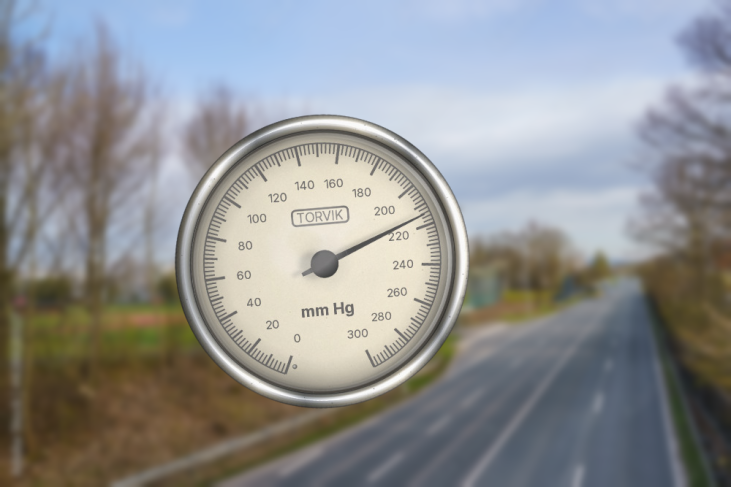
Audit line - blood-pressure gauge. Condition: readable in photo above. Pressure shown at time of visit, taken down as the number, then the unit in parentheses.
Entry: 214 (mmHg)
